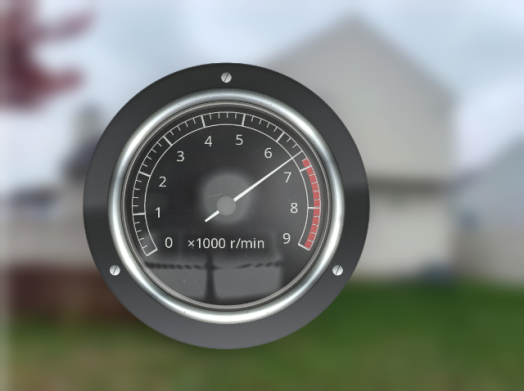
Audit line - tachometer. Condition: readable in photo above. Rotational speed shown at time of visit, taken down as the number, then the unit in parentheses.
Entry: 6600 (rpm)
